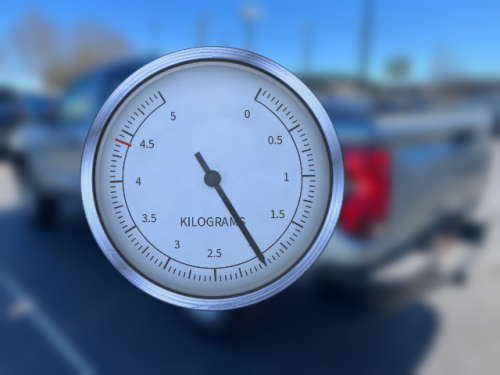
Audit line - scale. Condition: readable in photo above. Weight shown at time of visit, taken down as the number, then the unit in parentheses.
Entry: 2 (kg)
